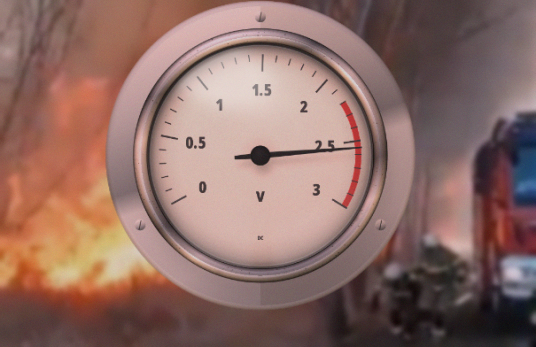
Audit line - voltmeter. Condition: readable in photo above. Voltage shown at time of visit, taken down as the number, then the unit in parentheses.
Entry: 2.55 (V)
